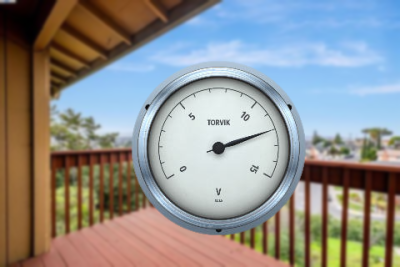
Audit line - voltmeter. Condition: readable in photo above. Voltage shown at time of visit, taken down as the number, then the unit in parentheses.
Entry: 12 (V)
